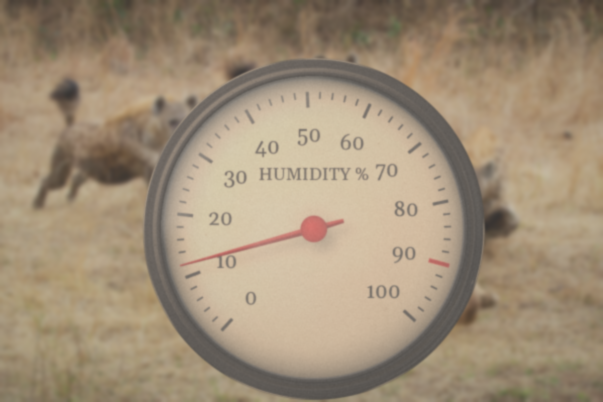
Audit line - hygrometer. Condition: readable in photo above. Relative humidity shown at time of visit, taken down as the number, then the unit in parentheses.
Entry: 12 (%)
